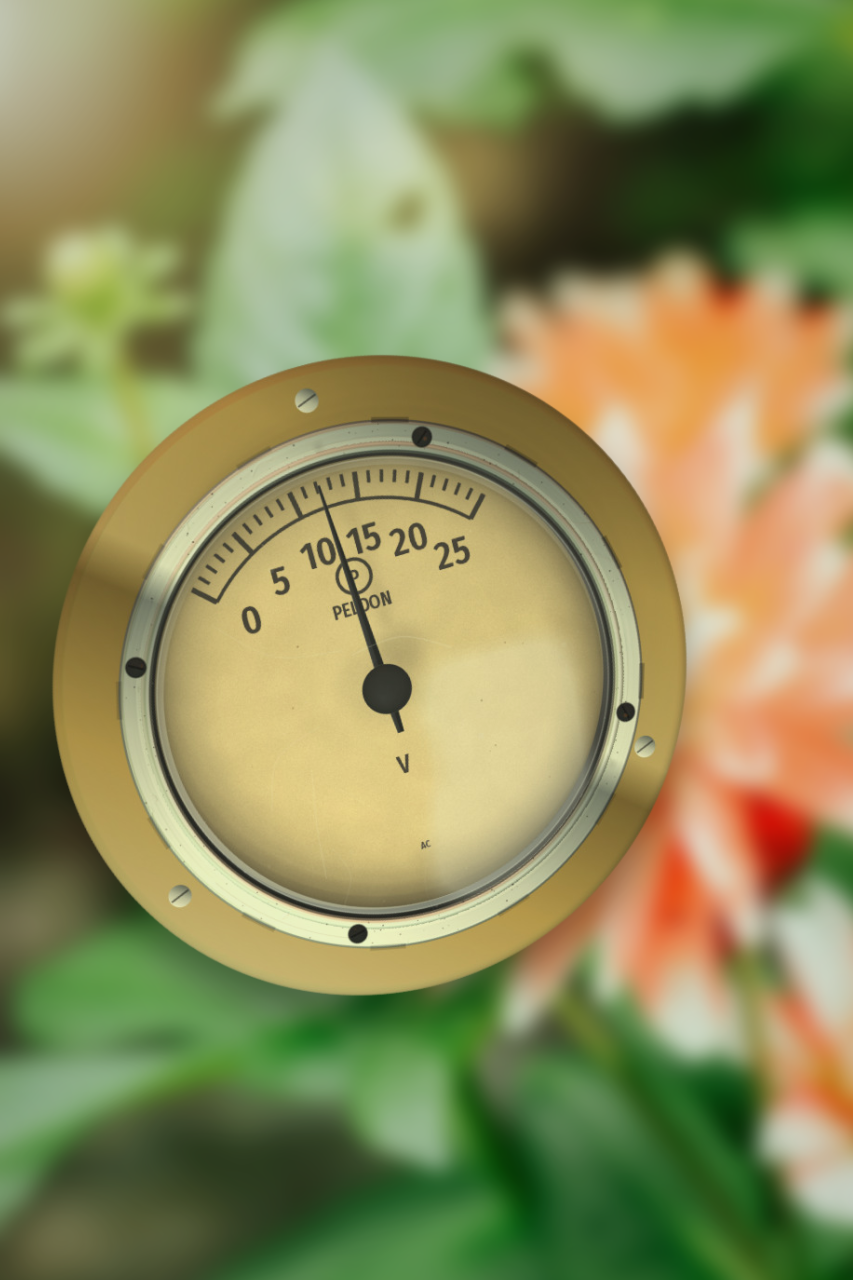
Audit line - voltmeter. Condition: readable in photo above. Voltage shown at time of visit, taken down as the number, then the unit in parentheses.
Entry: 12 (V)
